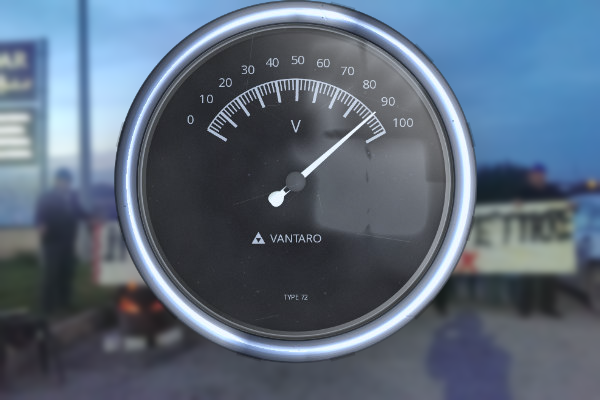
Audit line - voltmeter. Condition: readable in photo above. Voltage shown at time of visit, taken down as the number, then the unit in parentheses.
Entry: 90 (V)
